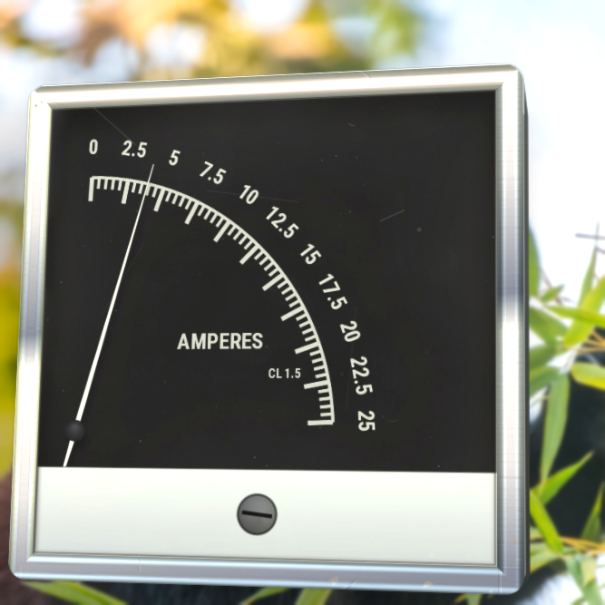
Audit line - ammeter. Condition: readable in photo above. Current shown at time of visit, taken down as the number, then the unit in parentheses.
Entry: 4 (A)
